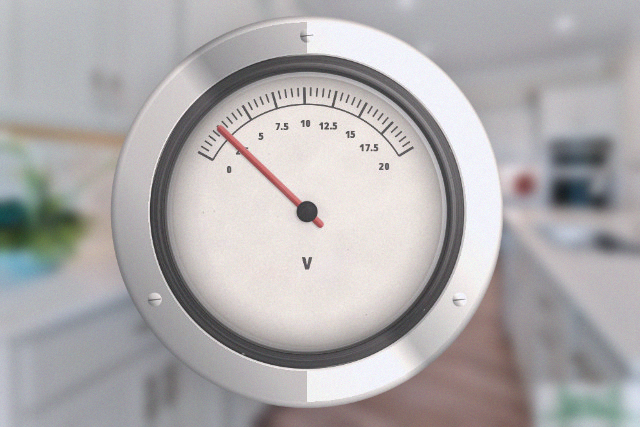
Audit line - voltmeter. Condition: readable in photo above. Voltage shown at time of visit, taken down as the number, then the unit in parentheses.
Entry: 2.5 (V)
